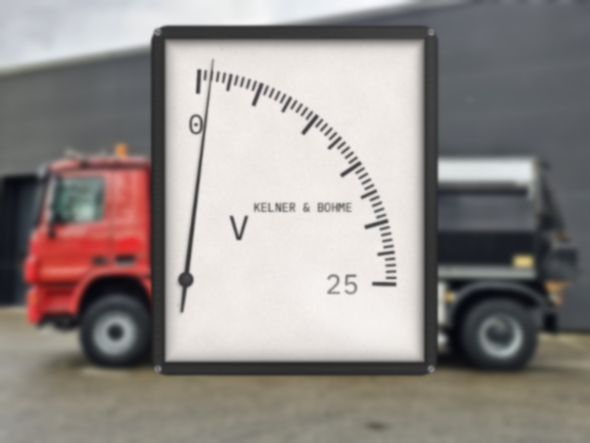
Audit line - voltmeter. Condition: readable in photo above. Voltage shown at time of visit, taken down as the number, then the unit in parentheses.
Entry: 1 (V)
